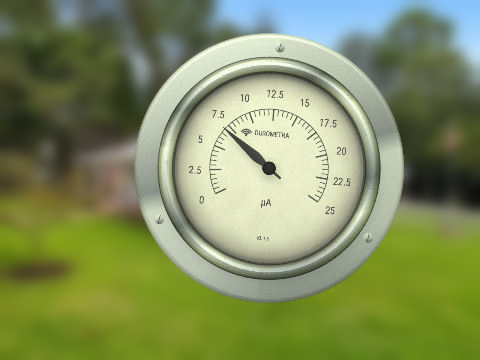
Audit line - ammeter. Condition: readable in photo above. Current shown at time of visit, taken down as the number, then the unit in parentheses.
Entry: 7 (µA)
